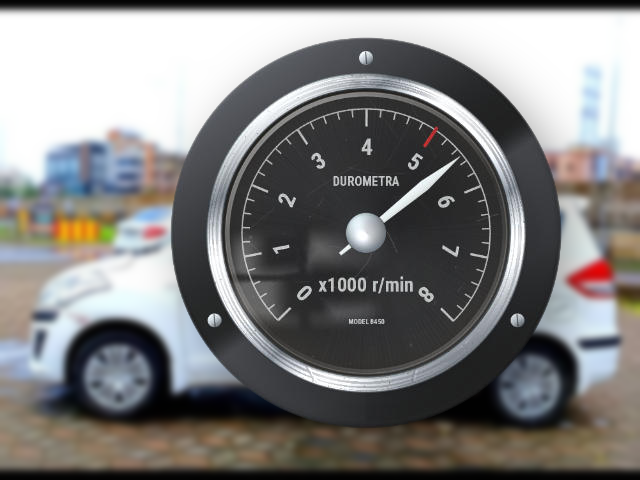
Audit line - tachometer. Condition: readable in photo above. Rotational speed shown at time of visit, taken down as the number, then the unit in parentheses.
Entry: 5500 (rpm)
